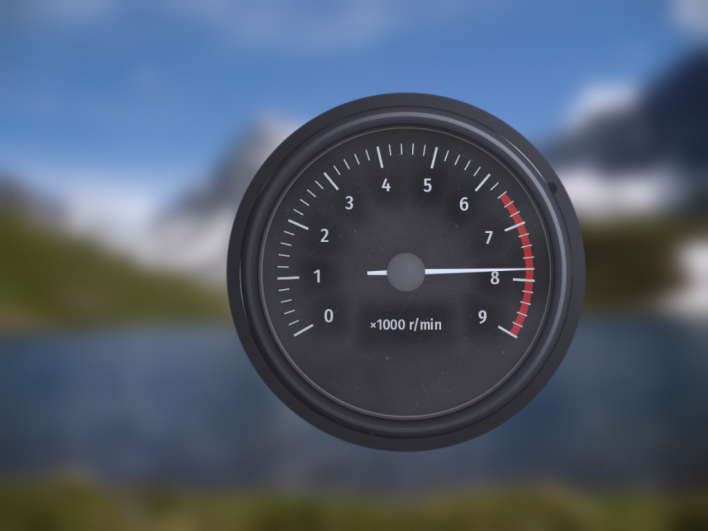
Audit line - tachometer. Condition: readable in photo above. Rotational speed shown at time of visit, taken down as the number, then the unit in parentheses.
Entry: 7800 (rpm)
